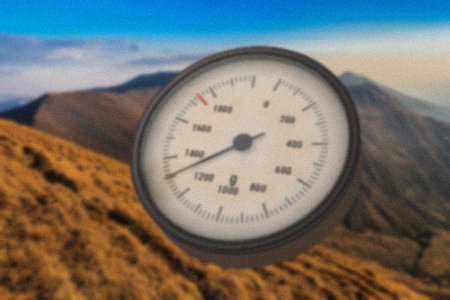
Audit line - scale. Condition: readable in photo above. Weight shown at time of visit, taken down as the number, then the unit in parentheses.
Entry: 1300 (g)
